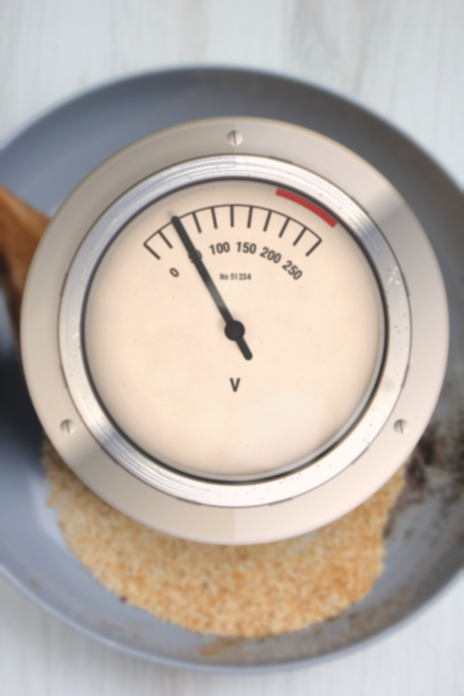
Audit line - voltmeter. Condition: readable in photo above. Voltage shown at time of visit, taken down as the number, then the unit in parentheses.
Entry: 50 (V)
